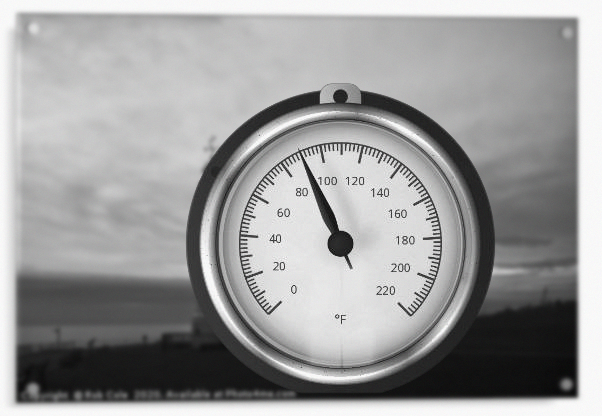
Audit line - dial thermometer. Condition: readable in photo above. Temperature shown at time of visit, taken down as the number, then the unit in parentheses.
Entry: 90 (°F)
